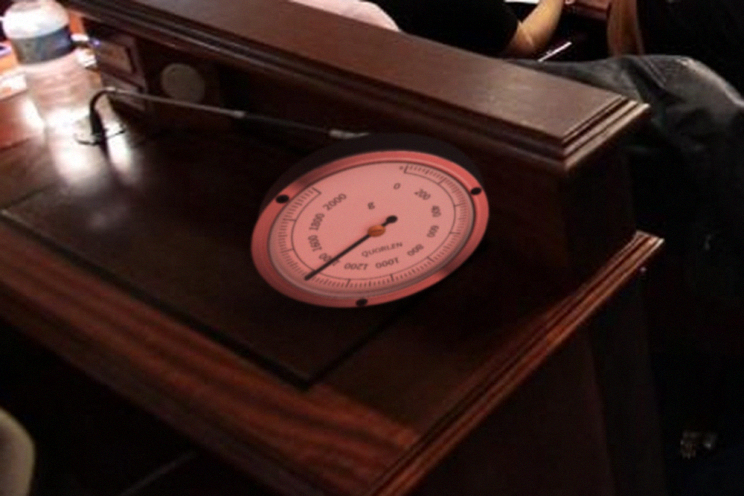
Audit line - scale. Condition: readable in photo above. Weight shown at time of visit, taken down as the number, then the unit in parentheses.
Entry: 1400 (g)
